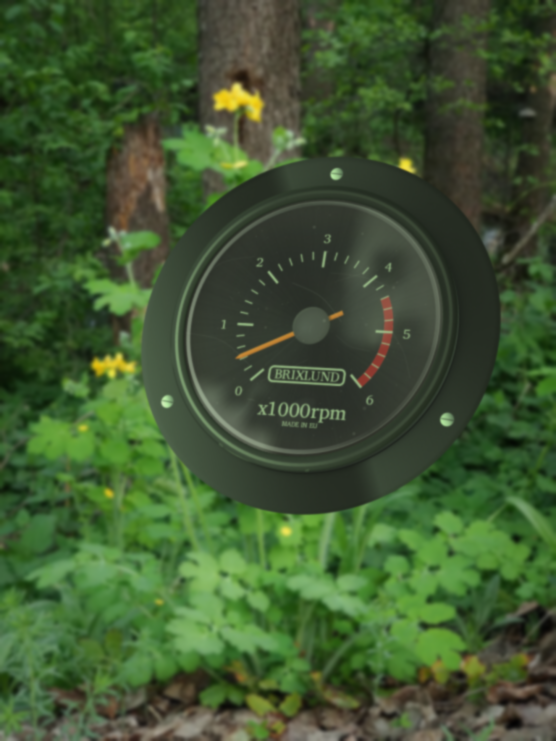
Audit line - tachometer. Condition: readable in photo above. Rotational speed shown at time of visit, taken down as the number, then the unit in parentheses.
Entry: 400 (rpm)
